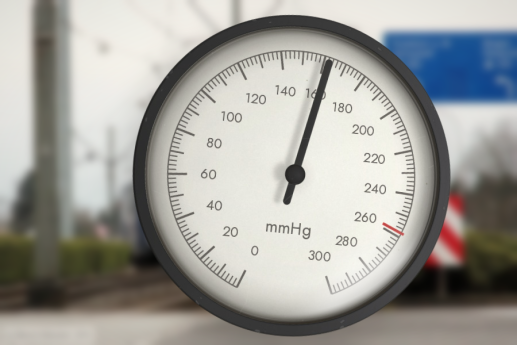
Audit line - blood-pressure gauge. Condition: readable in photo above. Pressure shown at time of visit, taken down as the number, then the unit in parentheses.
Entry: 162 (mmHg)
